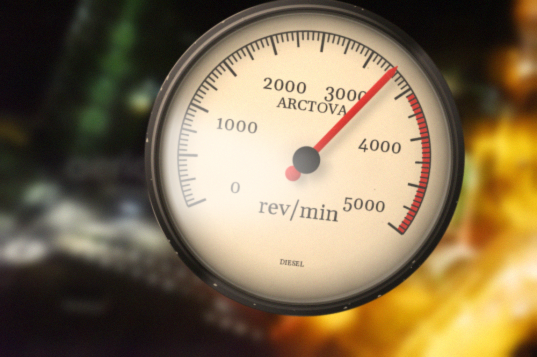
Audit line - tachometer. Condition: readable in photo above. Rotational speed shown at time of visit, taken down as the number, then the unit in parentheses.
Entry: 3250 (rpm)
